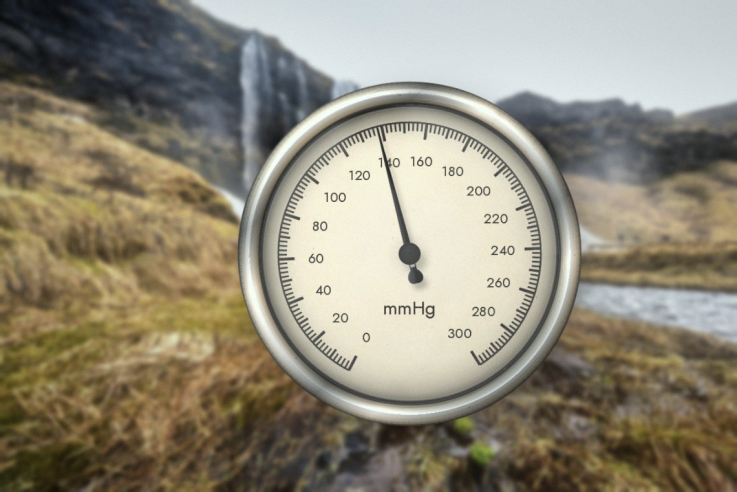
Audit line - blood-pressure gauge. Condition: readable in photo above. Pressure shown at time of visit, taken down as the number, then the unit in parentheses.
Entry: 138 (mmHg)
